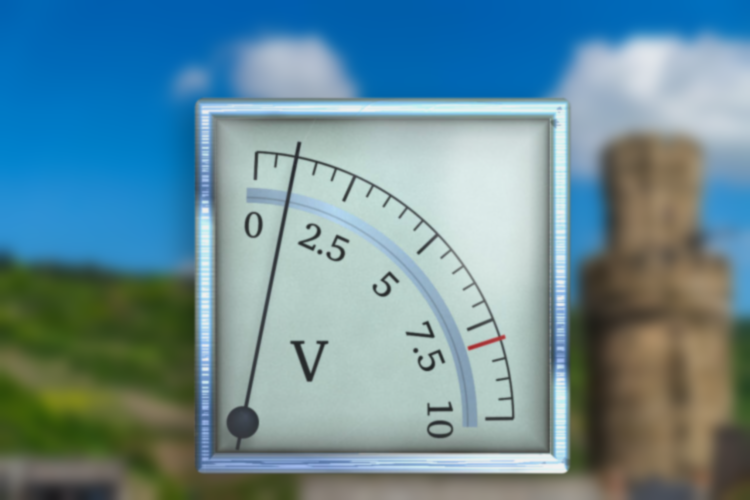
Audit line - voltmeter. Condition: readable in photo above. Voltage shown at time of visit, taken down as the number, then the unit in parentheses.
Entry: 1 (V)
